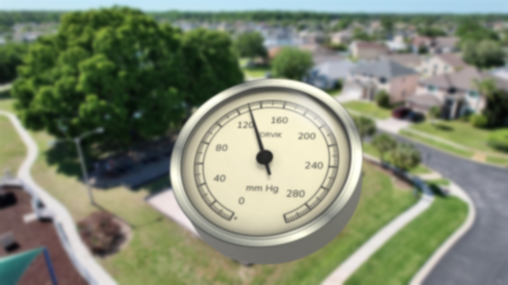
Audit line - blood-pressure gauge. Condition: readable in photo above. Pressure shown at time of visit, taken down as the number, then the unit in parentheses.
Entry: 130 (mmHg)
